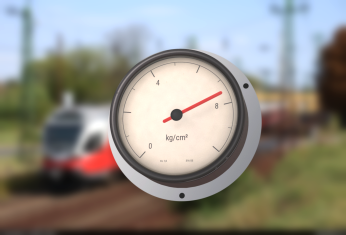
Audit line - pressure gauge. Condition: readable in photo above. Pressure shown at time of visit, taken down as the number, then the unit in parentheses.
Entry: 7.5 (kg/cm²)
